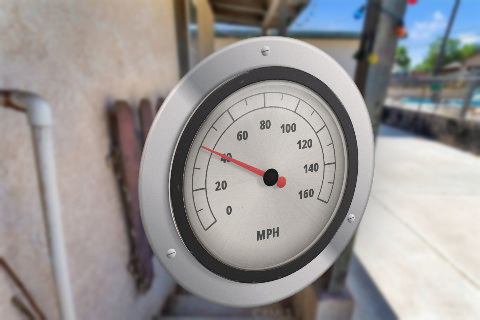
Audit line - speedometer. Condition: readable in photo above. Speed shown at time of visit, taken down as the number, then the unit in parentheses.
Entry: 40 (mph)
